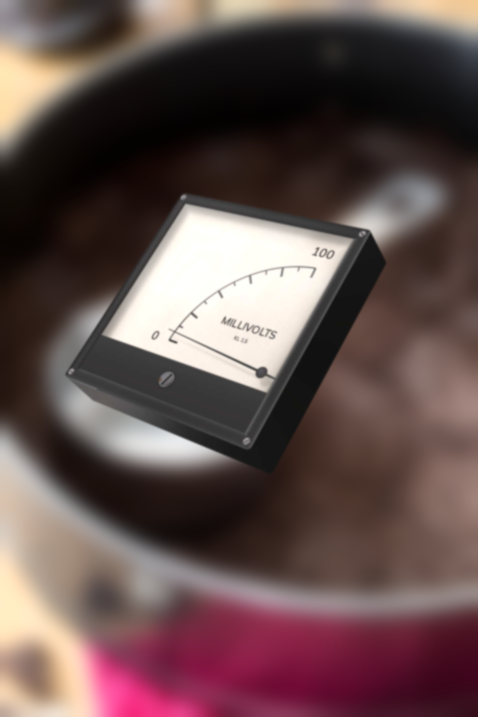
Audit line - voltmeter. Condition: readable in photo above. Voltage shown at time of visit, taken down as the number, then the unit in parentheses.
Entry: 5 (mV)
